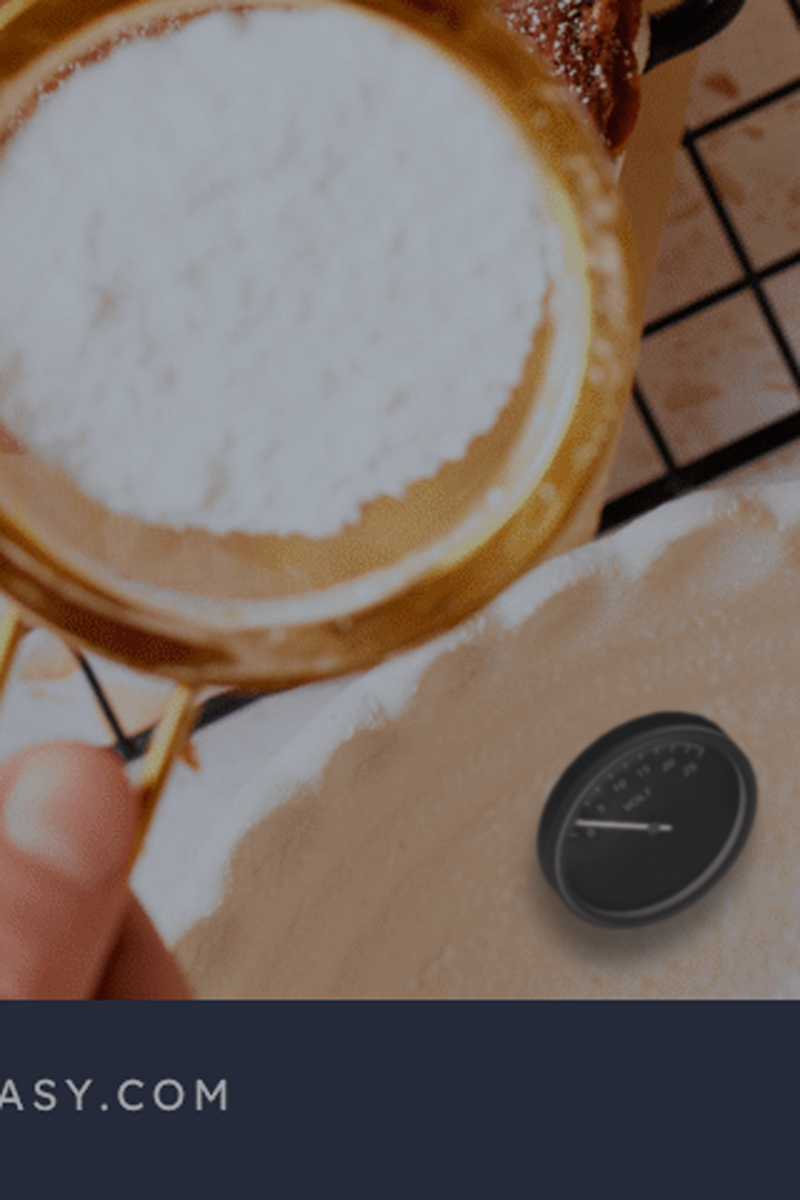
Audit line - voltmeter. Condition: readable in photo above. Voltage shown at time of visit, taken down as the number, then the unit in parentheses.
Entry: 2.5 (V)
